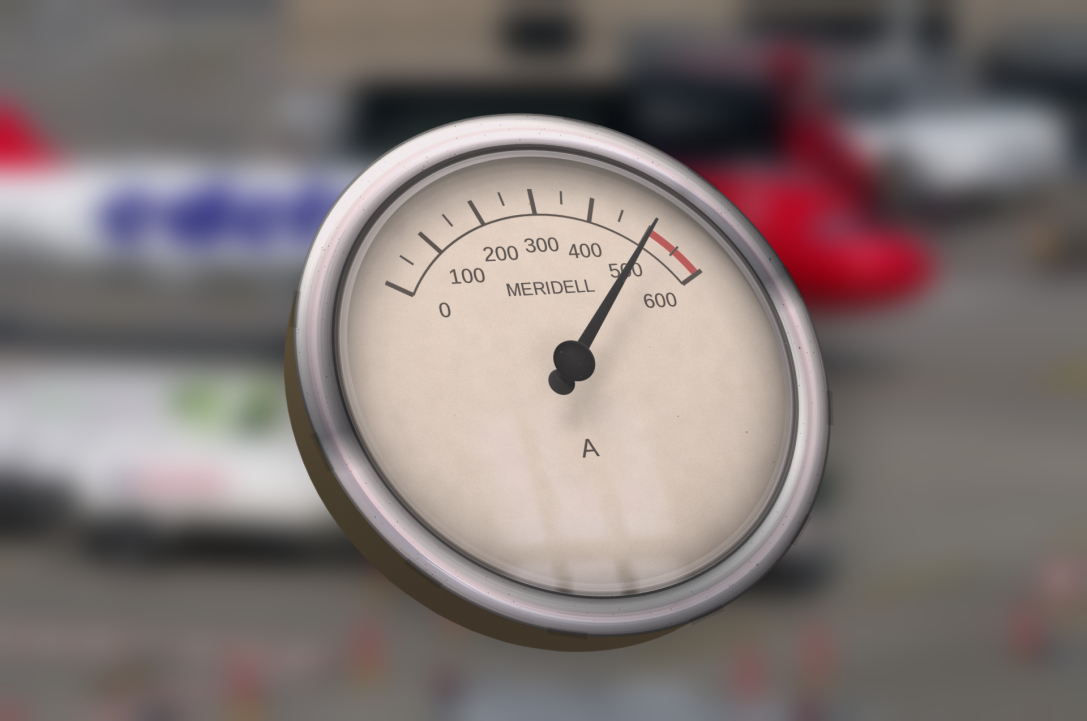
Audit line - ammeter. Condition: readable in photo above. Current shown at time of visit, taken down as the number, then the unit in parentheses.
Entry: 500 (A)
